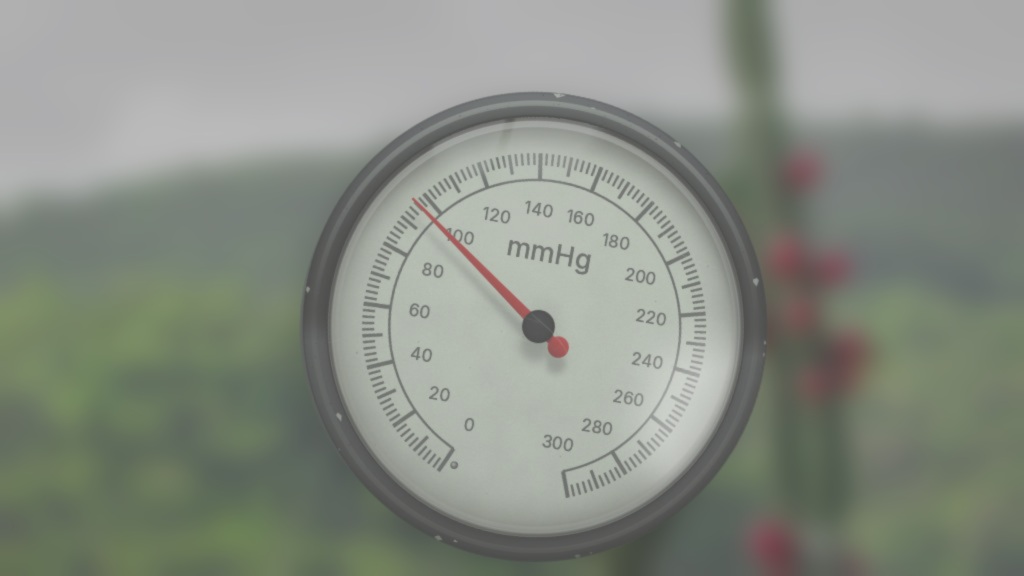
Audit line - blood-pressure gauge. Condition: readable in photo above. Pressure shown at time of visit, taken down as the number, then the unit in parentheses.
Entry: 96 (mmHg)
